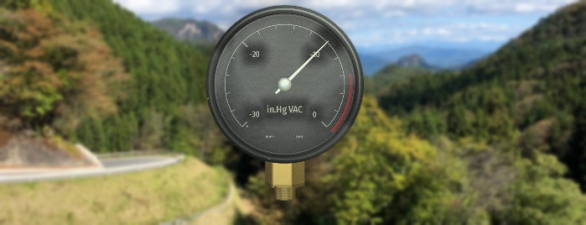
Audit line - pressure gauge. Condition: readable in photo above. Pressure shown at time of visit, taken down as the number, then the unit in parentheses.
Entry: -10 (inHg)
